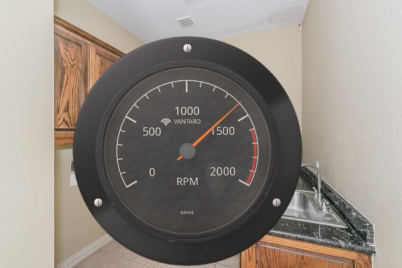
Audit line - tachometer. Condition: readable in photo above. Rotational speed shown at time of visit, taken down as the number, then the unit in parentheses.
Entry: 1400 (rpm)
